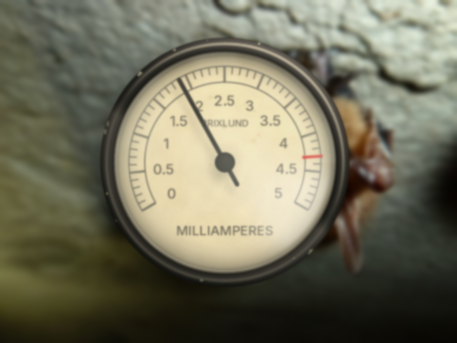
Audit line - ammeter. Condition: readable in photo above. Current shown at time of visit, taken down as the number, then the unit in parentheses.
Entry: 1.9 (mA)
